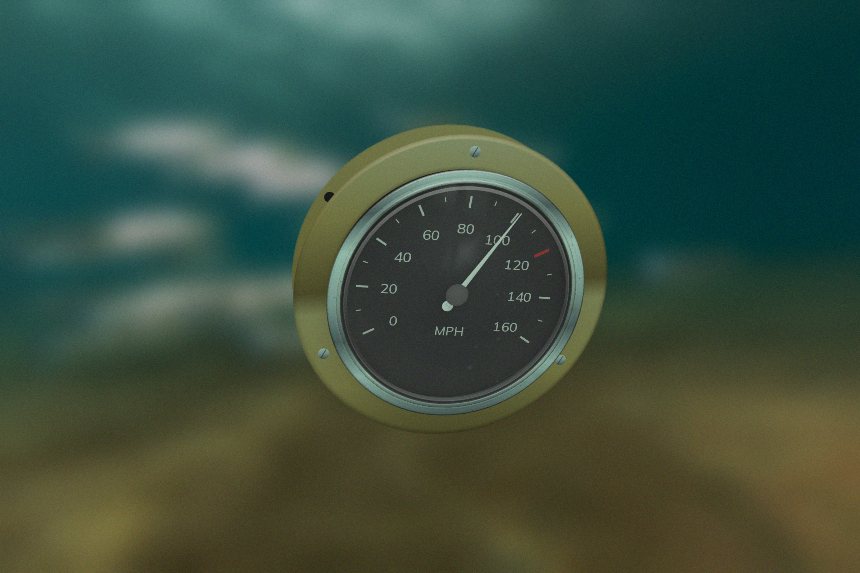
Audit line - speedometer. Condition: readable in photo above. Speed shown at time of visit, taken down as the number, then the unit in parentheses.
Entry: 100 (mph)
